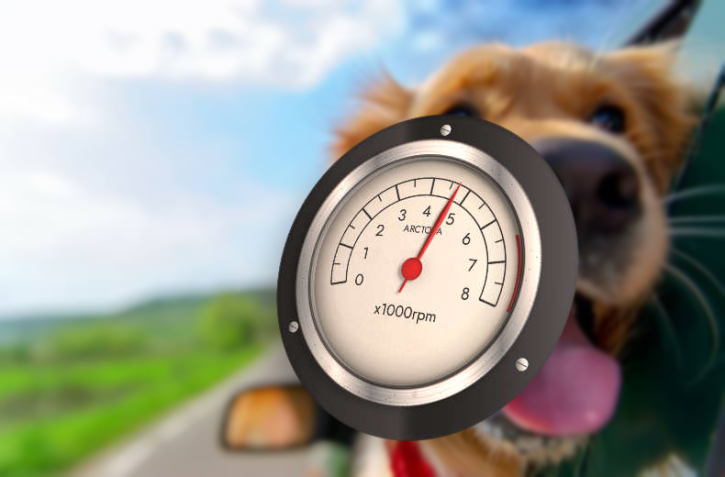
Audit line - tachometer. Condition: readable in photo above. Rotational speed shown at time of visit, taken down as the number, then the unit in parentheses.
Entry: 4750 (rpm)
